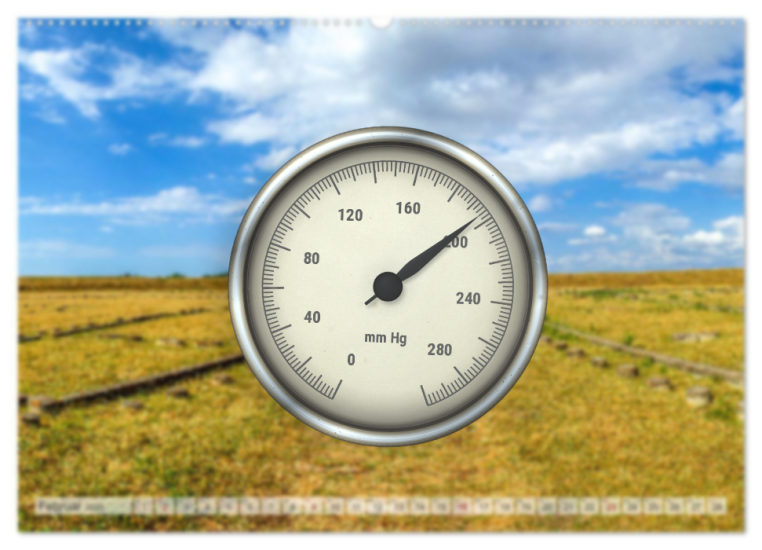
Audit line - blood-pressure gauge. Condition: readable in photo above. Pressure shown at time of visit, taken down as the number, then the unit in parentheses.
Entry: 196 (mmHg)
